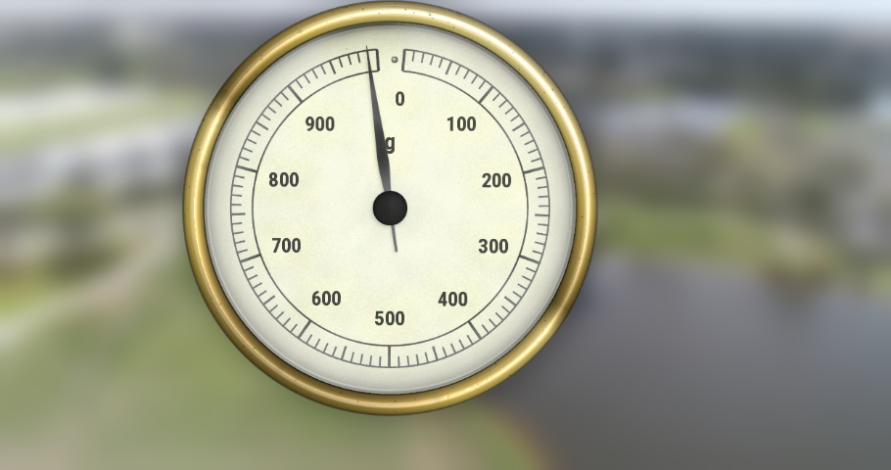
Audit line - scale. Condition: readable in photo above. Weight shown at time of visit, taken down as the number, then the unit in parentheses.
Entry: 990 (g)
